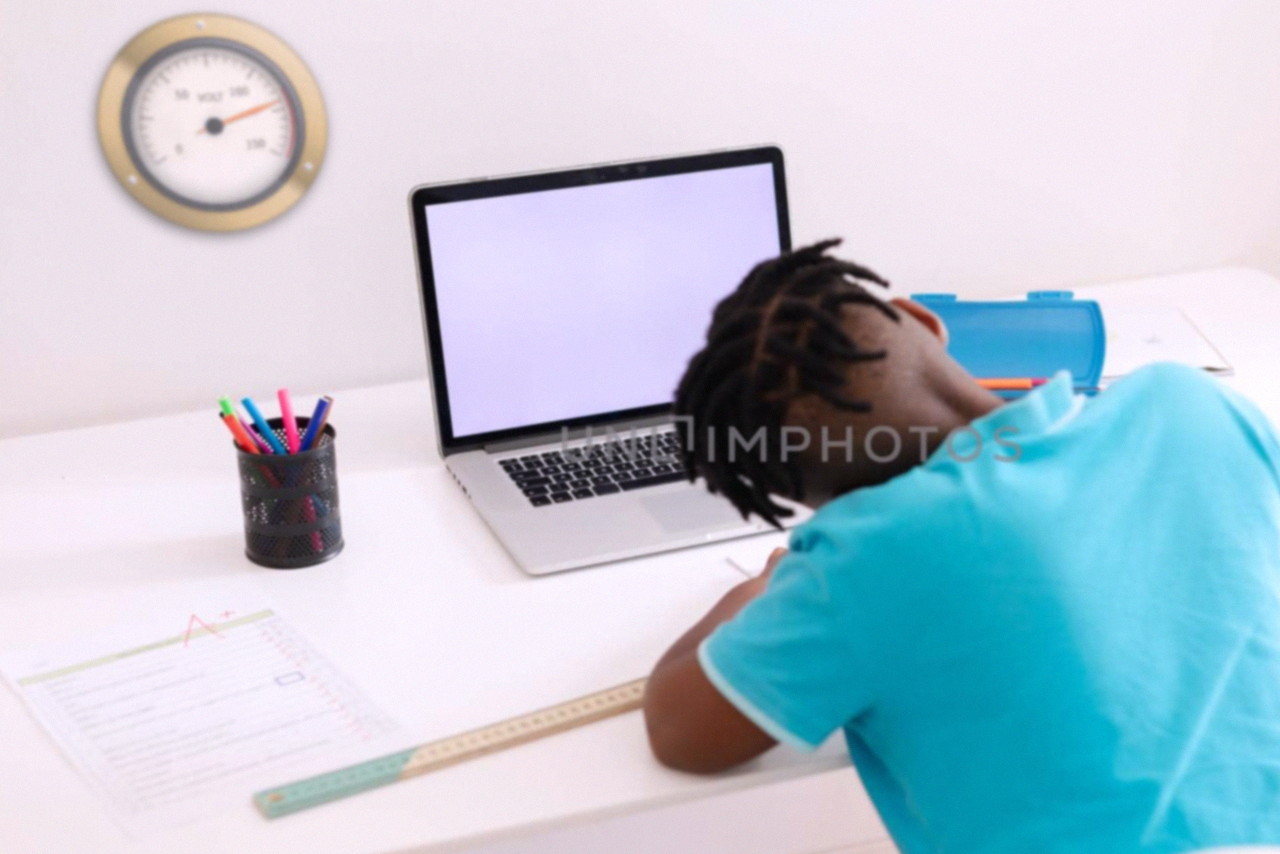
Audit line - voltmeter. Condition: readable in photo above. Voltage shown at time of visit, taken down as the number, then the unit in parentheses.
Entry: 120 (V)
